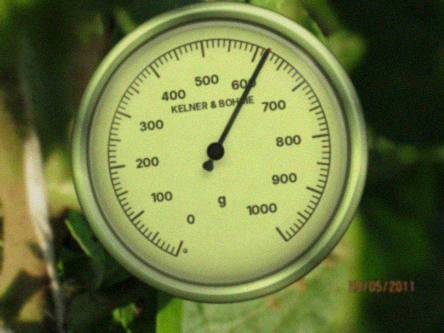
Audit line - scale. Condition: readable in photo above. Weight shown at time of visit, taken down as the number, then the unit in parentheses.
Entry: 620 (g)
